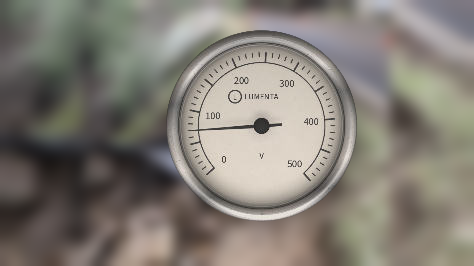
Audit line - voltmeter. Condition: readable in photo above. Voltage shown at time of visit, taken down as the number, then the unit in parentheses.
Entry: 70 (V)
